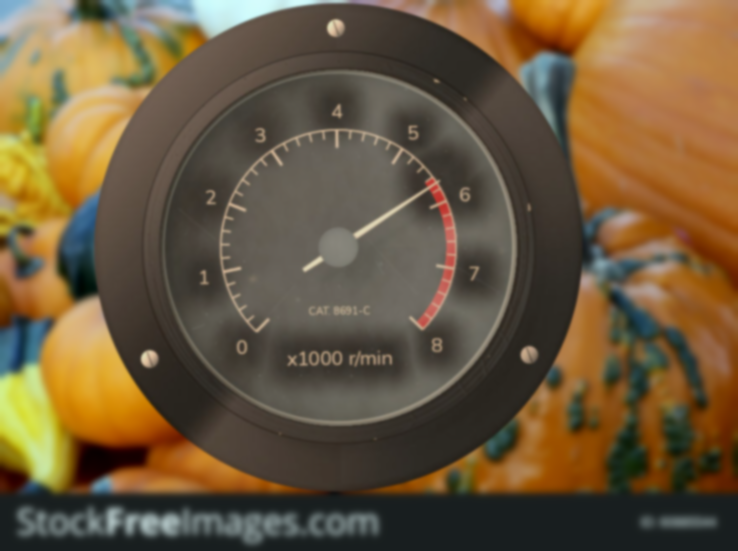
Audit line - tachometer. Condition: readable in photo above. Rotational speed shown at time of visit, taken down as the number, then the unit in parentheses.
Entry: 5700 (rpm)
